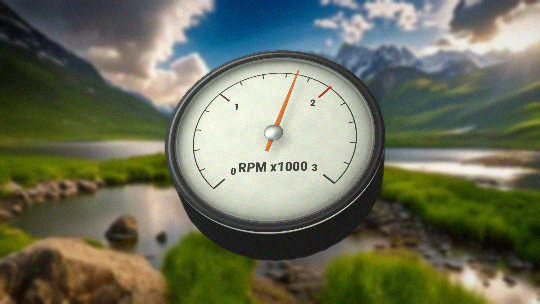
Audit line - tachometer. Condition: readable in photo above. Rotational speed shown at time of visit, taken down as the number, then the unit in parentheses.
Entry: 1700 (rpm)
